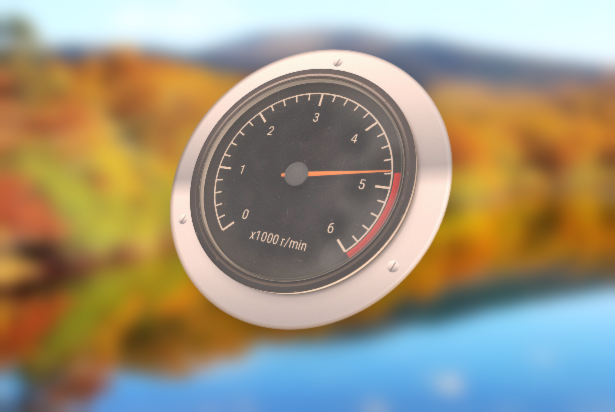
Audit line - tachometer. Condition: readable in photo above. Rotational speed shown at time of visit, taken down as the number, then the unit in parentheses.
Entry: 4800 (rpm)
